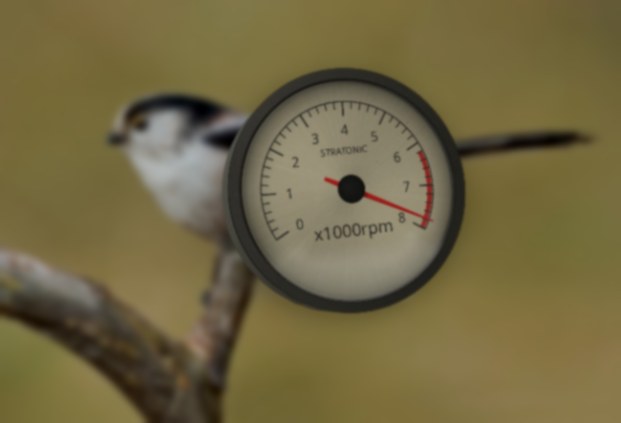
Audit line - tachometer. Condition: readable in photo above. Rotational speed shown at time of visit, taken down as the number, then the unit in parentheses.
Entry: 7800 (rpm)
